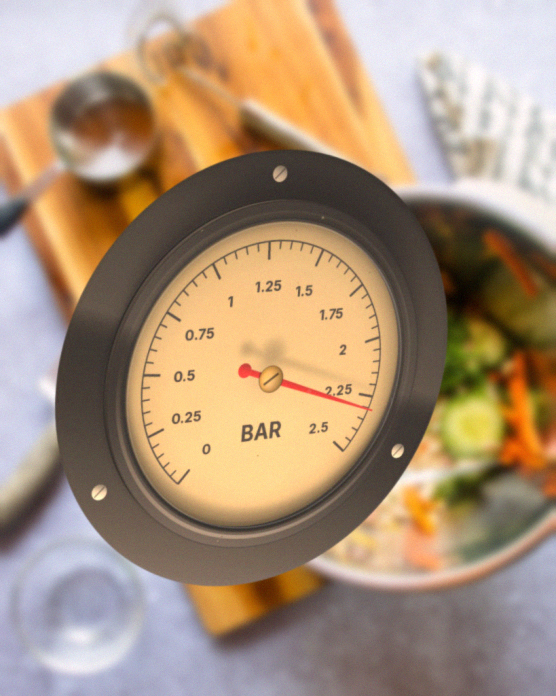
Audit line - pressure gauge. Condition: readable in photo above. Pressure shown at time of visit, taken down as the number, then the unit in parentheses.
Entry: 2.3 (bar)
